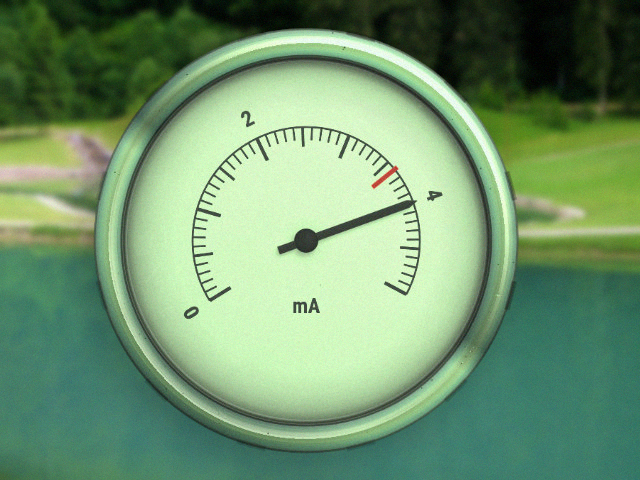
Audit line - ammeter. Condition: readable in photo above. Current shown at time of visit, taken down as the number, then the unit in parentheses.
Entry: 4 (mA)
